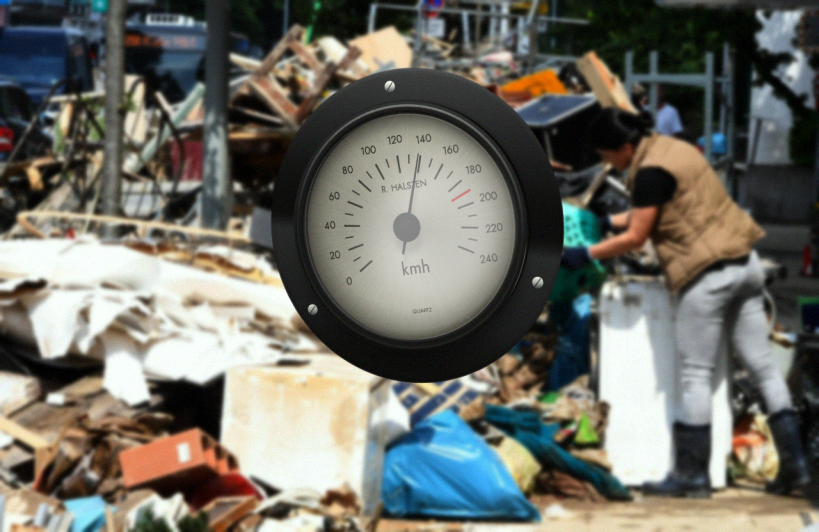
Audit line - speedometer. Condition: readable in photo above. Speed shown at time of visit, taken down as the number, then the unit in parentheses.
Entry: 140 (km/h)
